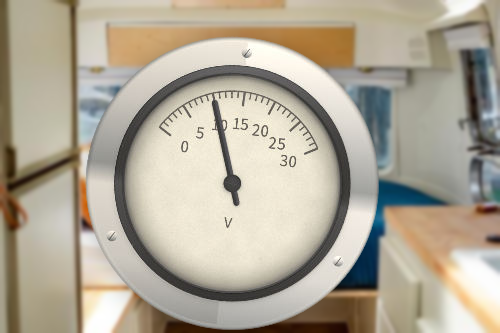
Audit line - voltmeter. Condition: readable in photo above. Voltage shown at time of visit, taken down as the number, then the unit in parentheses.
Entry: 10 (V)
